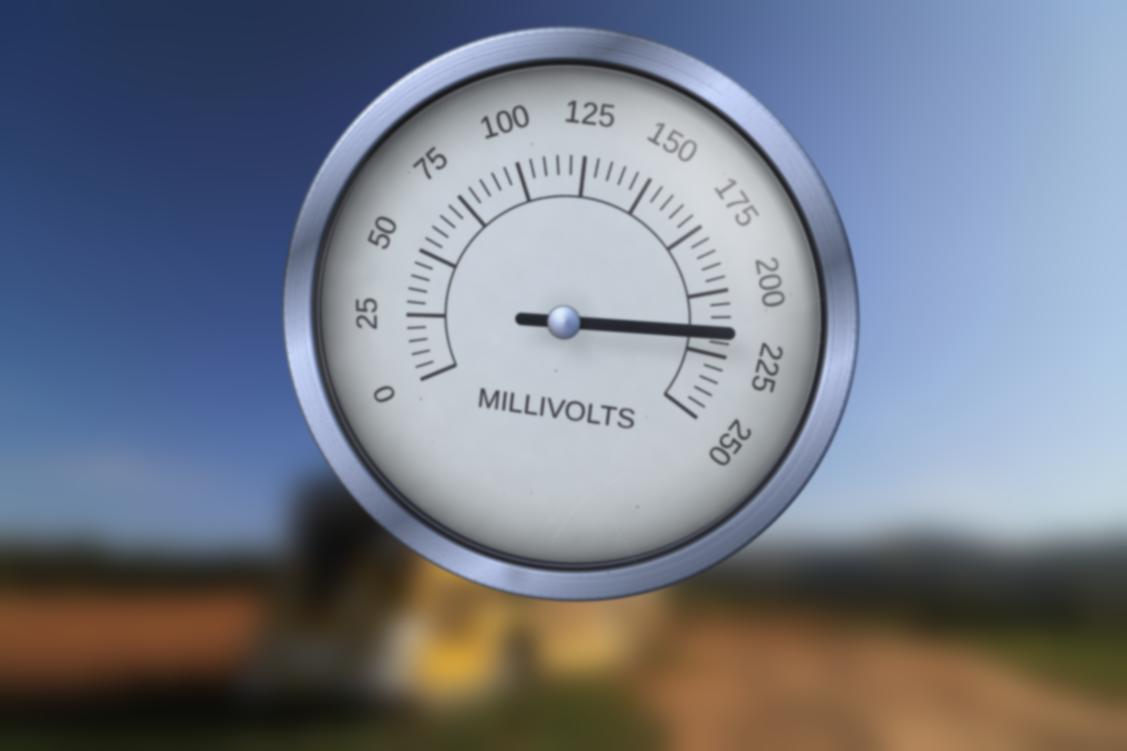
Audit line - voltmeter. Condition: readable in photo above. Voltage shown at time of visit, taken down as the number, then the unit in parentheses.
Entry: 215 (mV)
